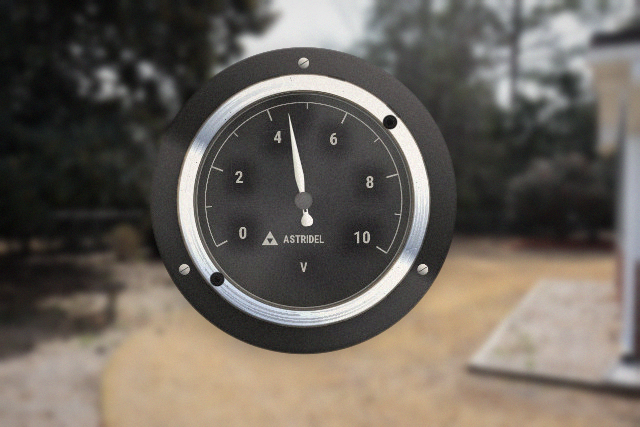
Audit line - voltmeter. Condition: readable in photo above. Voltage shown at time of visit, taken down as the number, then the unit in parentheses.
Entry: 4.5 (V)
